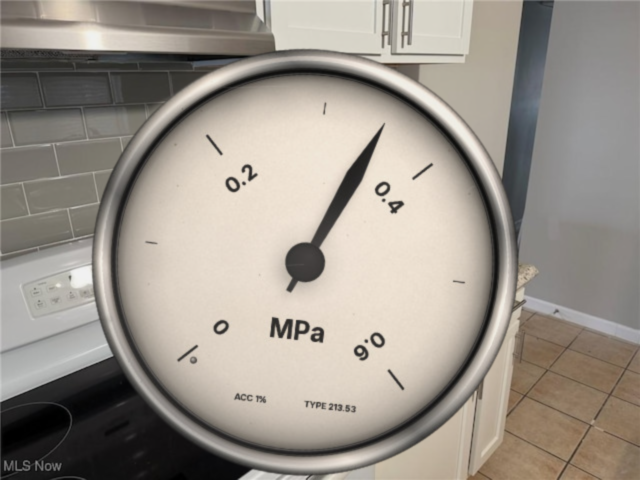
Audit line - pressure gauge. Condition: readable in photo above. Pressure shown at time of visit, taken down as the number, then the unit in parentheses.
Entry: 0.35 (MPa)
